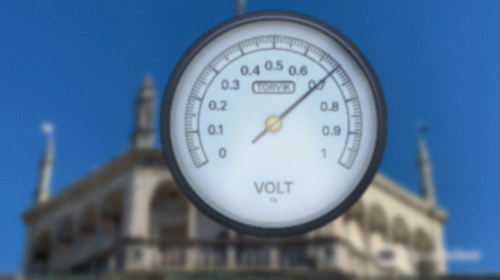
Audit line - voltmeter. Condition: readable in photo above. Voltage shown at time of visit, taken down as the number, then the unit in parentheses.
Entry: 0.7 (V)
